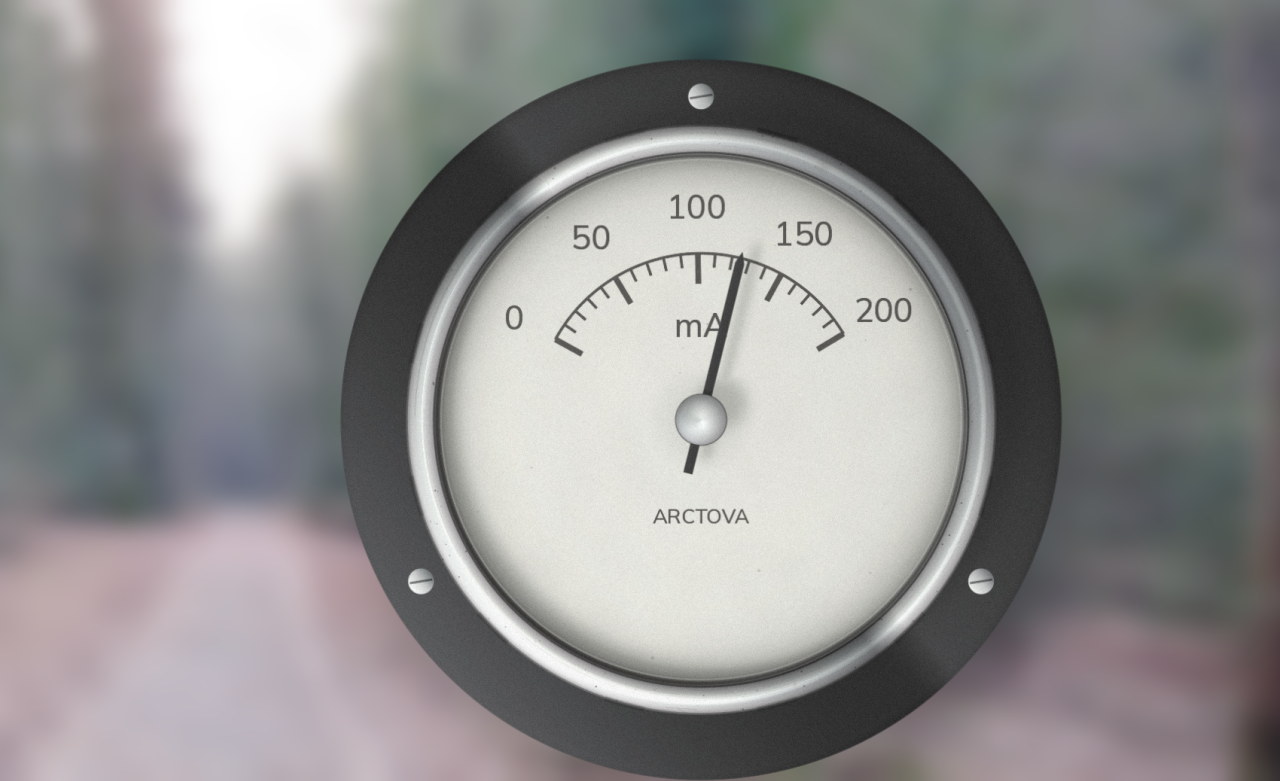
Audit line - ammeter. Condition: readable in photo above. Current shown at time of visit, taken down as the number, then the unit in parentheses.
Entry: 125 (mA)
